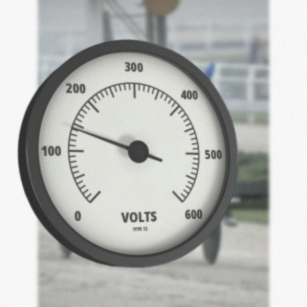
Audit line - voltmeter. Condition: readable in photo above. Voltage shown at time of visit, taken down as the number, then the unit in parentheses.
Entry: 140 (V)
